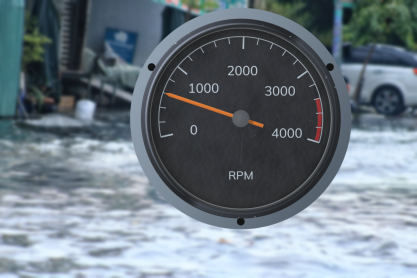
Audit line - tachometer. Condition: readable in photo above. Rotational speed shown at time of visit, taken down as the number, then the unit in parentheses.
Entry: 600 (rpm)
